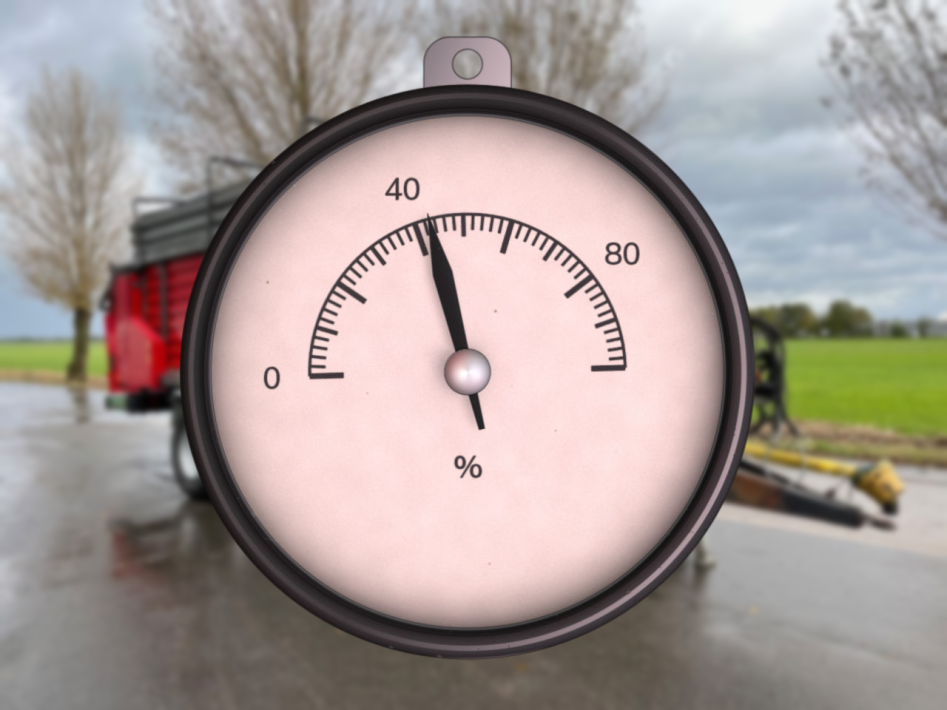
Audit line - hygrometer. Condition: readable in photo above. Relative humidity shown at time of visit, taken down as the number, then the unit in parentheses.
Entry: 43 (%)
